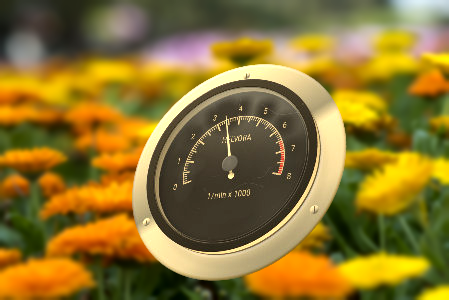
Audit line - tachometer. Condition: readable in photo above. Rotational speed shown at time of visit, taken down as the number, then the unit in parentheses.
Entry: 3500 (rpm)
